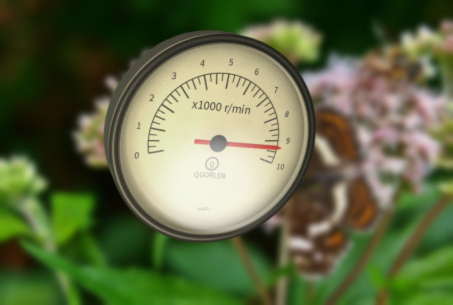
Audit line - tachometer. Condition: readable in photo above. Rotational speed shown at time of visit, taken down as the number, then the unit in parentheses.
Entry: 9250 (rpm)
